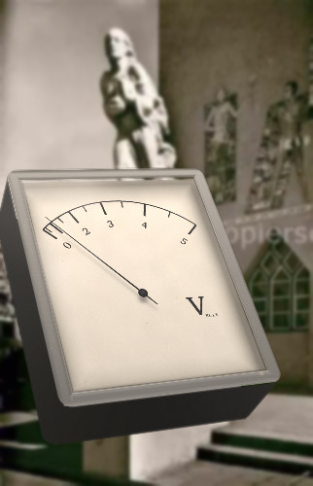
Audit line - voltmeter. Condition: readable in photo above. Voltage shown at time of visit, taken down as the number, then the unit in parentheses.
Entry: 1 (V)
